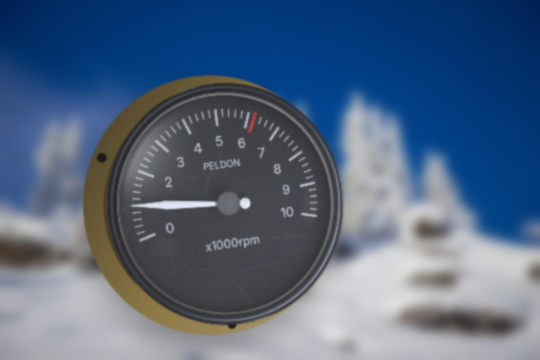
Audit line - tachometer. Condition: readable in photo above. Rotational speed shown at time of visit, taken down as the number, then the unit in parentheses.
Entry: 1000 (rpm)
